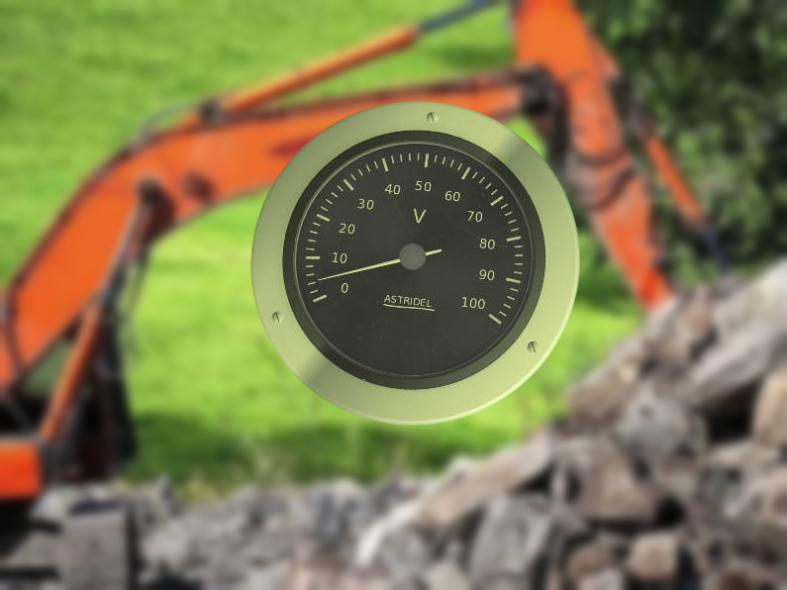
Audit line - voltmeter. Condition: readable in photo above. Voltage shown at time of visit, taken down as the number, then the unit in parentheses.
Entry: 4 (V)
